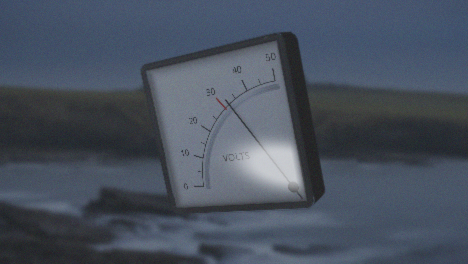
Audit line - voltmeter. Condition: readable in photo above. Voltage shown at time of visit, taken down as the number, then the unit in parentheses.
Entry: 32.5 (V)
